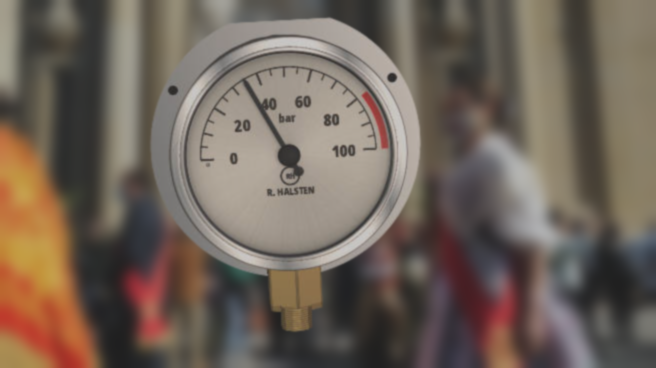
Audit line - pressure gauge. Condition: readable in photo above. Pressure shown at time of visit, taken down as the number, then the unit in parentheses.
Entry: 35 (bar)
